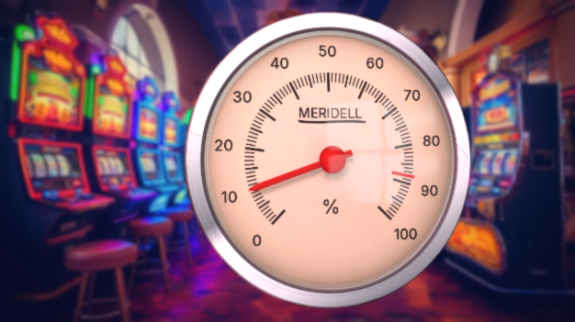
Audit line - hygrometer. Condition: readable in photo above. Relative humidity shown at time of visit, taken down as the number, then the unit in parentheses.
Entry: 10 (%)
